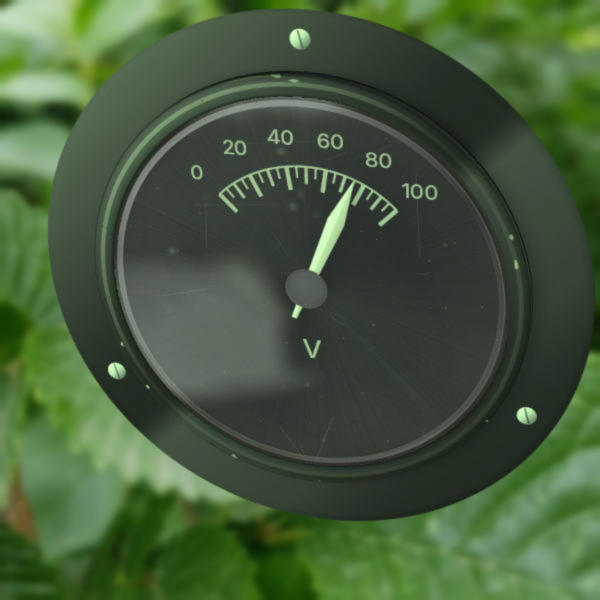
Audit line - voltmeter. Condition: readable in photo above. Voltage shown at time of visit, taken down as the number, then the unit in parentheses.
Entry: 75 (V)
